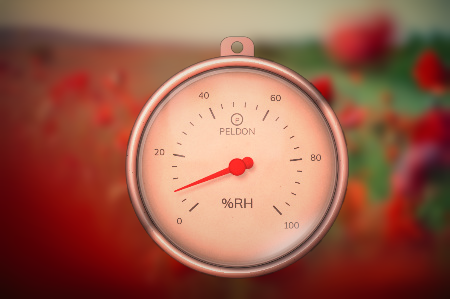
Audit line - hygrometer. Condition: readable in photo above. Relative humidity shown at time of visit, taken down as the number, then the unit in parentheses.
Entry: 8 (%)
